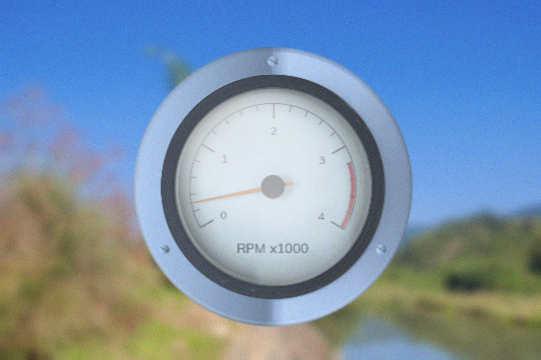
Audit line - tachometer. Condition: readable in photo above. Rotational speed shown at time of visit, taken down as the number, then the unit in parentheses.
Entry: 300 (rpm)
